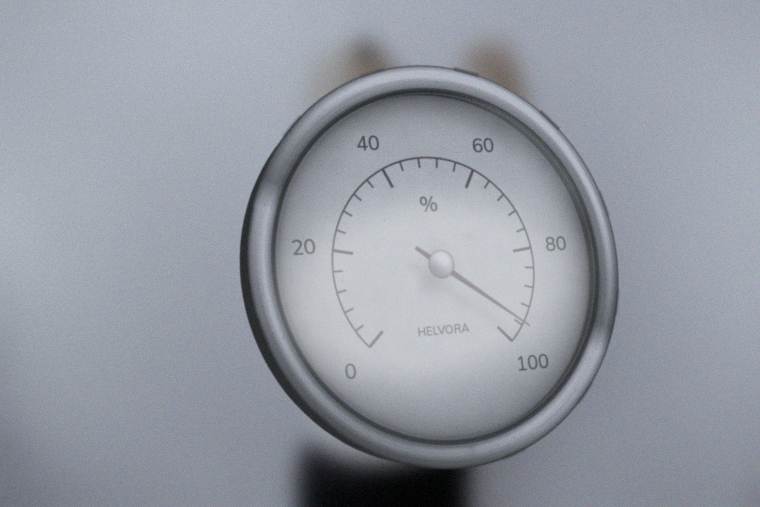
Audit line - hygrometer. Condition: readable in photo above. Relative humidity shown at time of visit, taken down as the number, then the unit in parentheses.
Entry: 96 (%)
